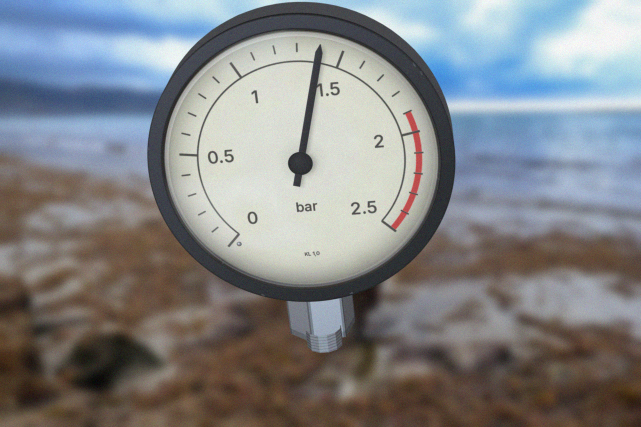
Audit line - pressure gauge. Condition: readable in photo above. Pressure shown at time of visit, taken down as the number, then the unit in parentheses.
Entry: 1.4 (bar)
